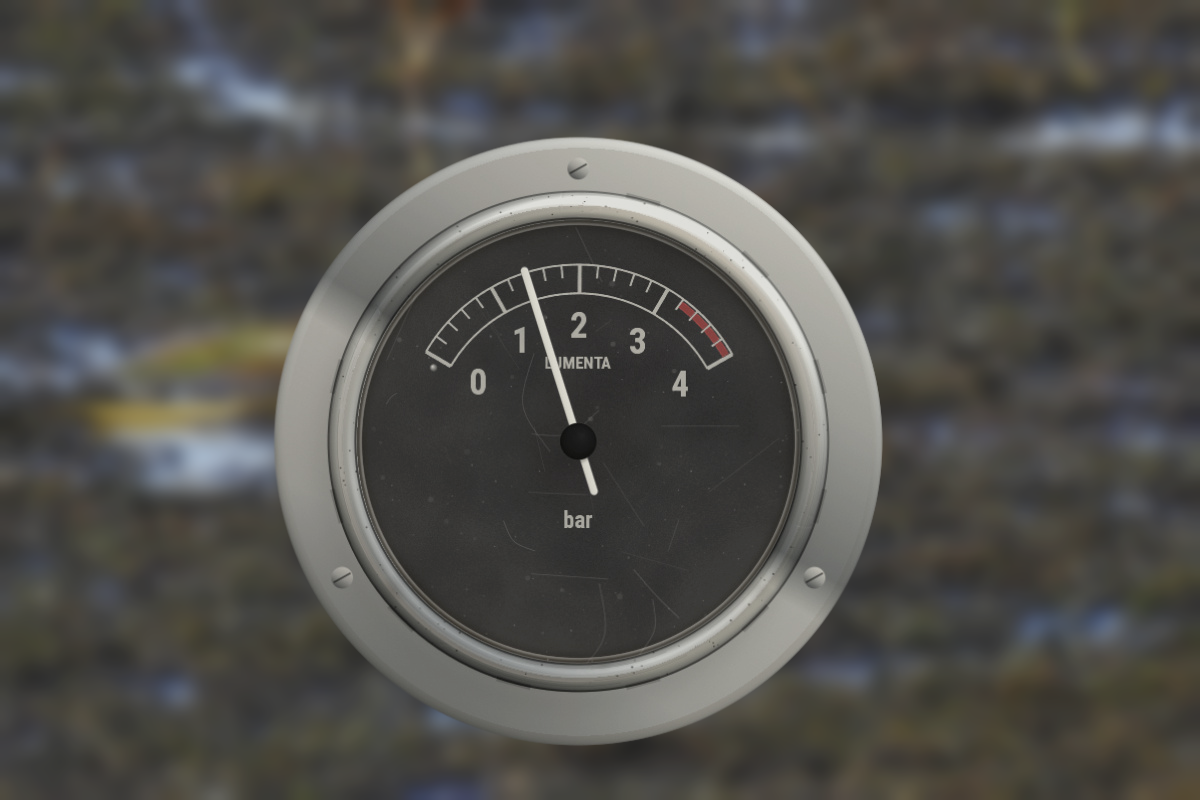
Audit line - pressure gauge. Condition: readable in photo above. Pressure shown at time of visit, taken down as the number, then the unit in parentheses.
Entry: 1.4 (bar)
